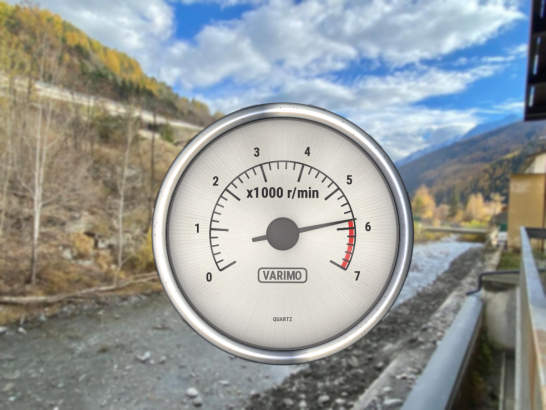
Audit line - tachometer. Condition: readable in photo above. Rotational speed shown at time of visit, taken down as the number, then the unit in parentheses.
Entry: 5800 (rpm)
